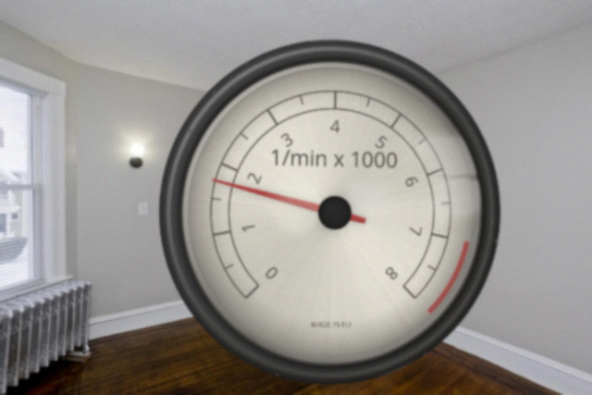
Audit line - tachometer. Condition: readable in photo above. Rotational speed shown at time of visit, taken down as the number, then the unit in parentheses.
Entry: 1750 (rpm)
